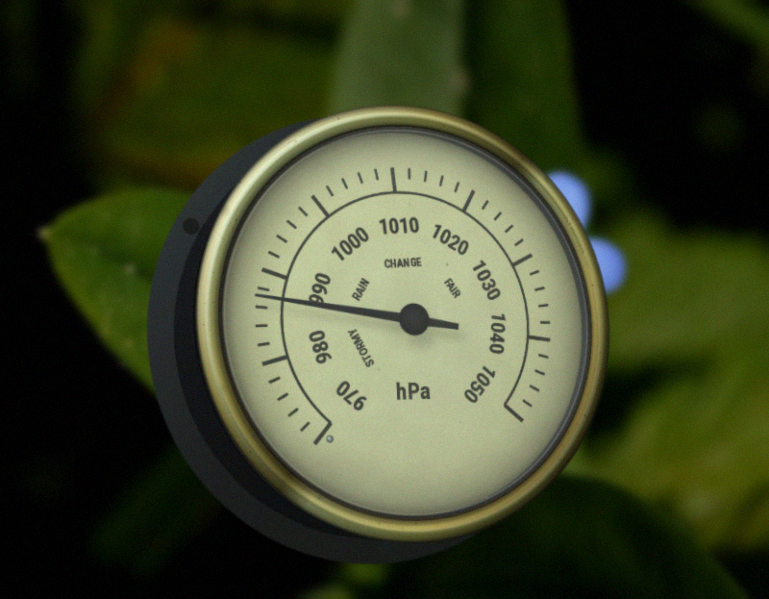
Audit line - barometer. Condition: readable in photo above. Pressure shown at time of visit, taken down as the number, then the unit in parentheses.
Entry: 987 (hPa)
